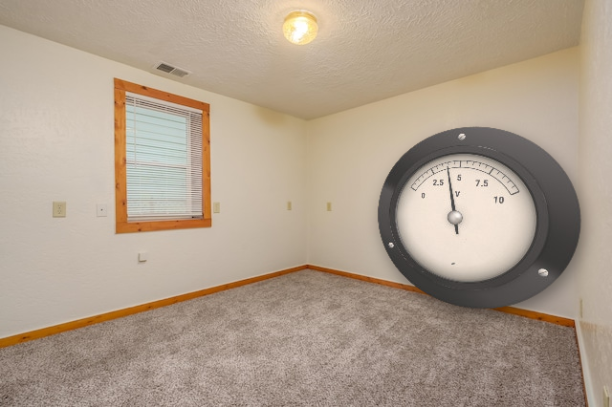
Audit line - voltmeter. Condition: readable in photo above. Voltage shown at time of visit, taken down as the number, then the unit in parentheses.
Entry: 4 (V)
